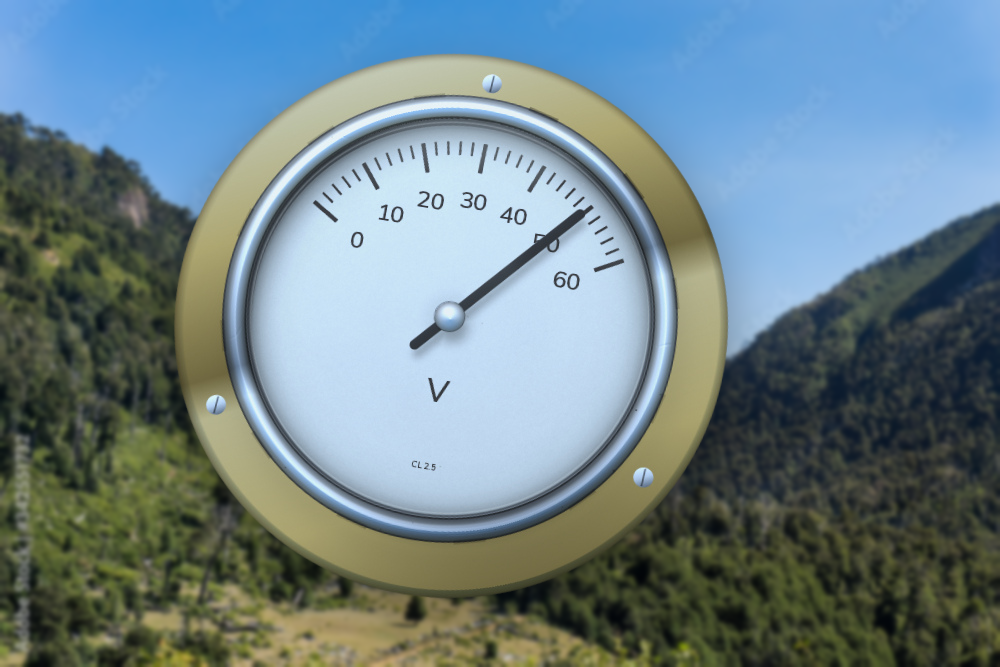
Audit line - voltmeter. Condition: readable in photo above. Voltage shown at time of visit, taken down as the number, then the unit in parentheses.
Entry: 50 (V)
